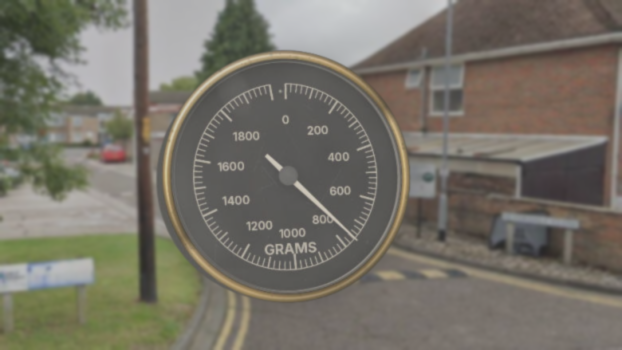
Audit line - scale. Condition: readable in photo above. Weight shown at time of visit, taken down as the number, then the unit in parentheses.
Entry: 760 (g)
